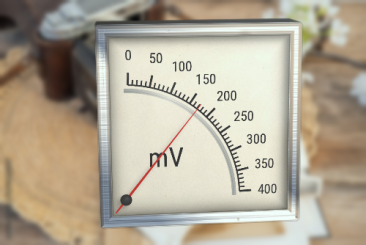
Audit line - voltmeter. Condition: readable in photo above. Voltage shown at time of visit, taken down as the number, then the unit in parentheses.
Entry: 170 (mV)
